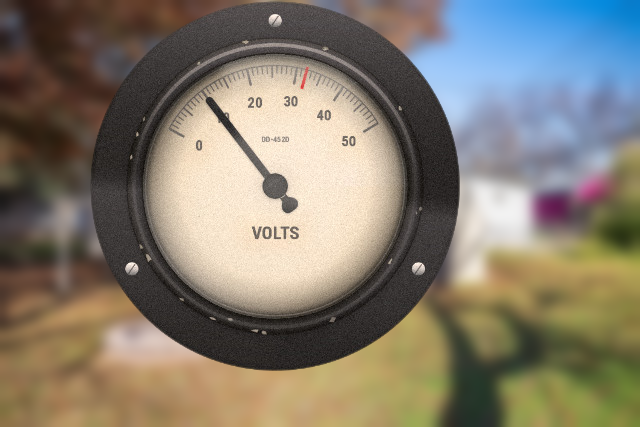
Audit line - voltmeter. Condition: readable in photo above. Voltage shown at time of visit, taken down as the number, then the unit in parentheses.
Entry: 10 (V)
